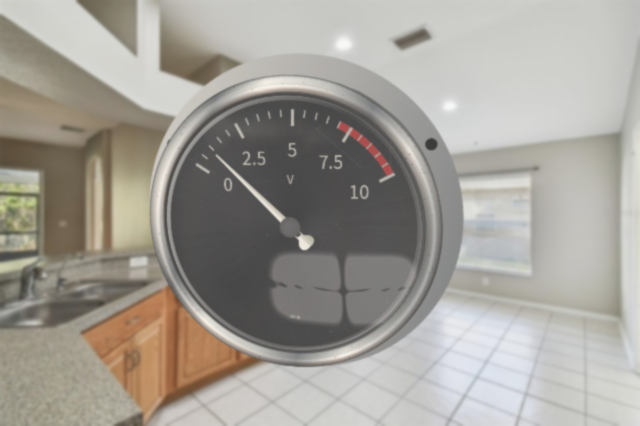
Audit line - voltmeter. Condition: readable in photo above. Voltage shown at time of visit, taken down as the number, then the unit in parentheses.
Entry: 1 (V)
